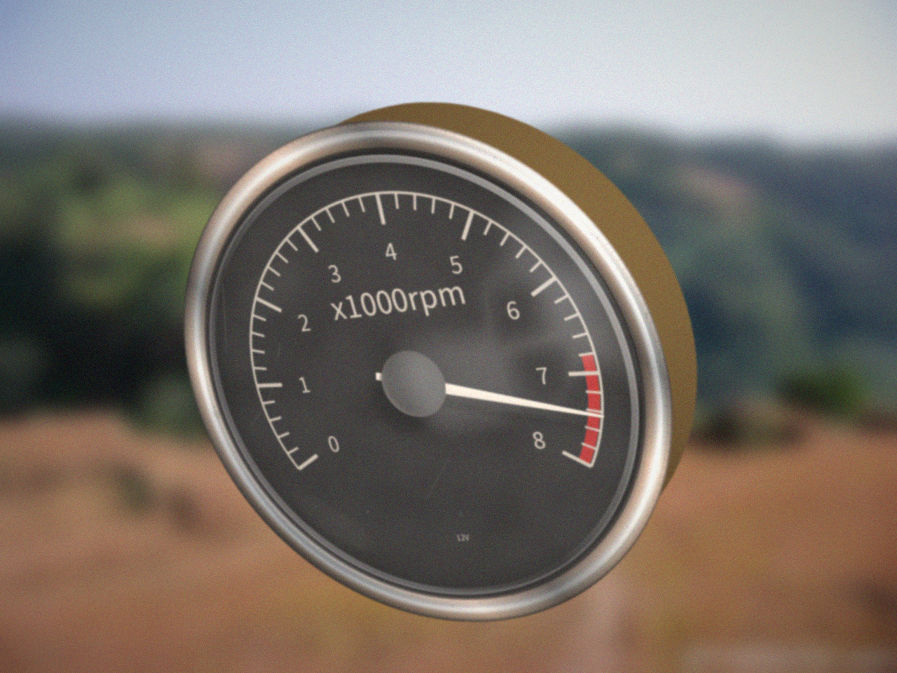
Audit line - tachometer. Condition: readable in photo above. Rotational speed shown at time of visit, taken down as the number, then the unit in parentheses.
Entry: 7400 (rpm)
